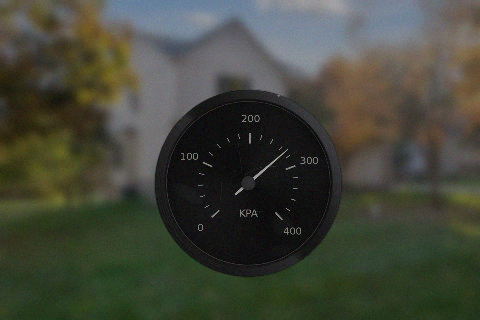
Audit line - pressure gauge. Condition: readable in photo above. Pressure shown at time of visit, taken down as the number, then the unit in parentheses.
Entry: 270 (kPa)
